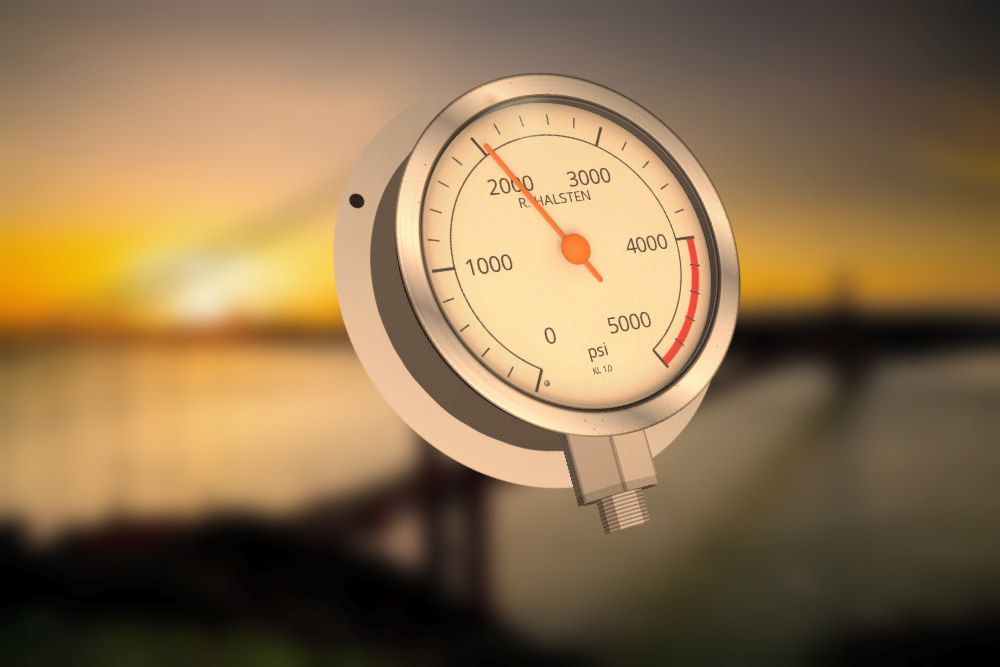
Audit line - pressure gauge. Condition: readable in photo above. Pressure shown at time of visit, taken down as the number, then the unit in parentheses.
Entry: 2000 (psi)
